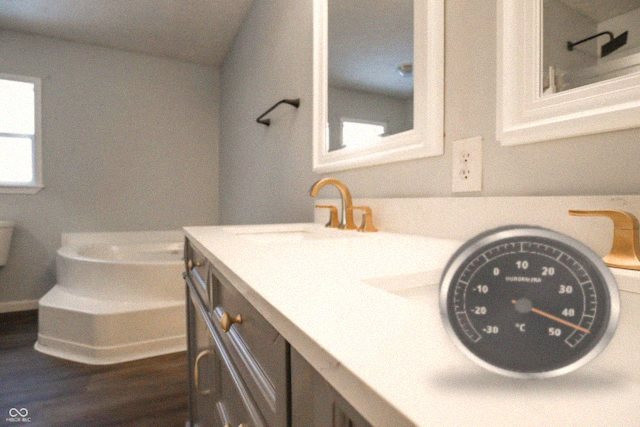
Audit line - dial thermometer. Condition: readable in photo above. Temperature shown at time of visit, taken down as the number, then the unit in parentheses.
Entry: 44 (°C)
